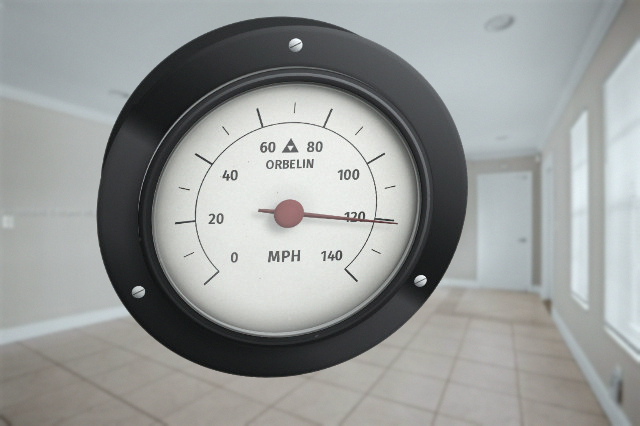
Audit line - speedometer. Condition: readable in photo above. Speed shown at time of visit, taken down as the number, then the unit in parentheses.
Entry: 120 (mph)
